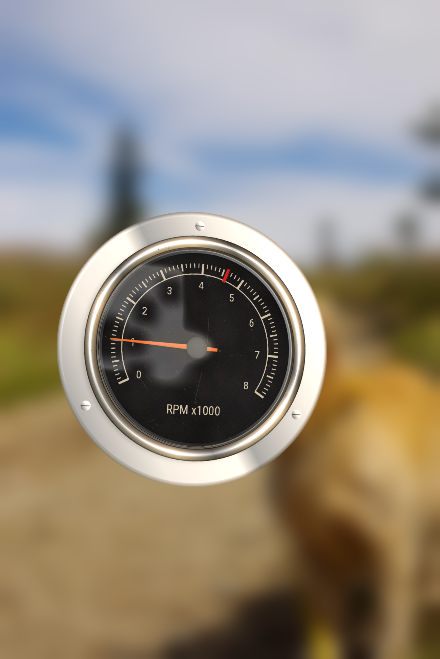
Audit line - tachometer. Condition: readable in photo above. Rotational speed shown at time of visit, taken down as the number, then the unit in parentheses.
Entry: 1000 (rpm)
